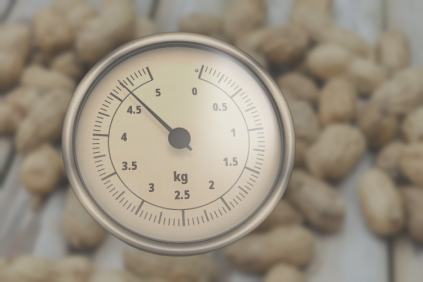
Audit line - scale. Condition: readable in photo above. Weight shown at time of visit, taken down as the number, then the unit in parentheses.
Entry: 4.65 (kg)
